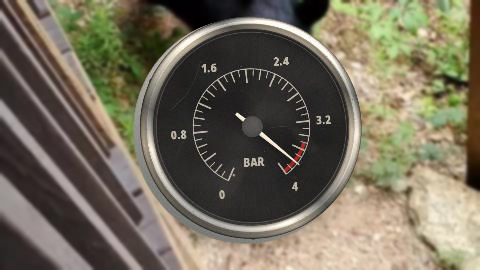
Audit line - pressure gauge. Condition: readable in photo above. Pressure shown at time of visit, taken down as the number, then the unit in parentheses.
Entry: 3.8 (bar)
